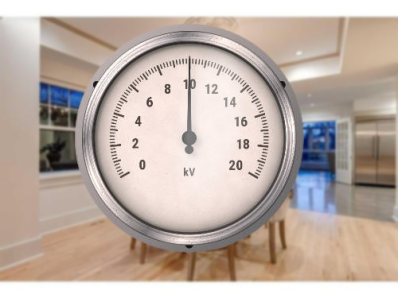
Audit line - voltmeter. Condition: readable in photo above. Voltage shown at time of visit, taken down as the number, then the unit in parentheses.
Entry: 10 (kV)
